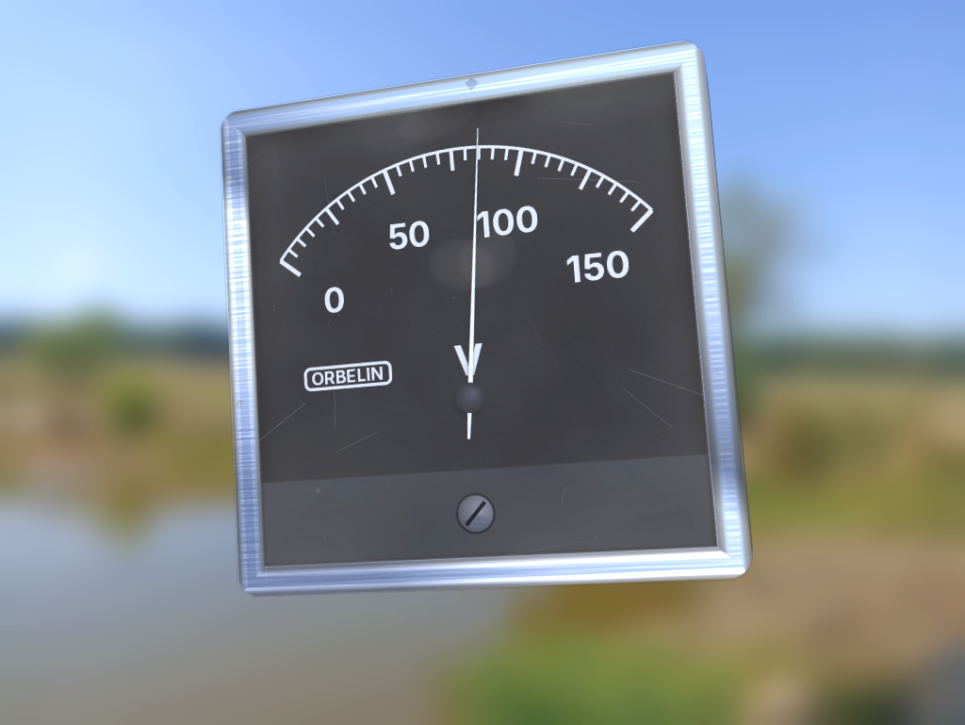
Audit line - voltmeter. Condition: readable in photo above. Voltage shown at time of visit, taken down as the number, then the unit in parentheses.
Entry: 85 (V)
